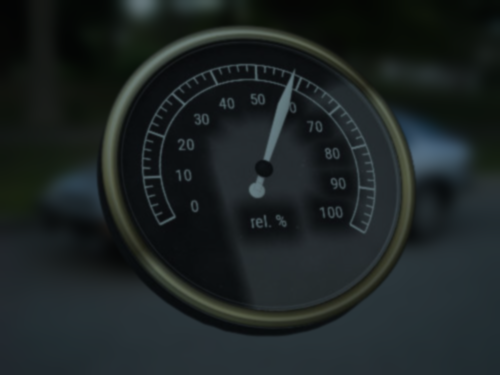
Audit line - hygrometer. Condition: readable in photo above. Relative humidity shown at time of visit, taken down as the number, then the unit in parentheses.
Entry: 58 (%)
